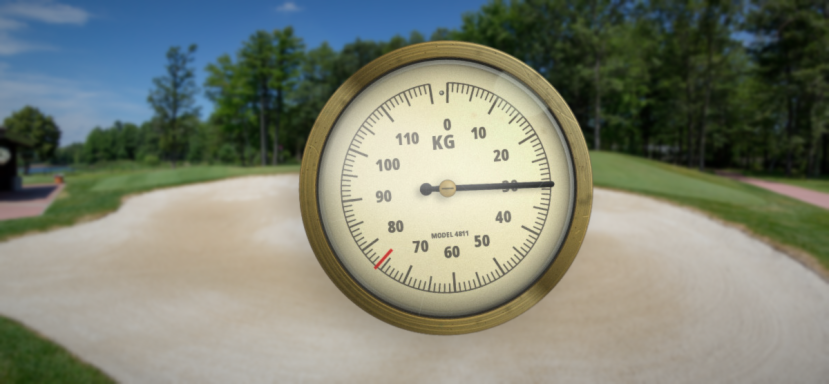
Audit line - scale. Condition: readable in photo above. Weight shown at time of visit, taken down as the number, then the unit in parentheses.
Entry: 30 (kg)
